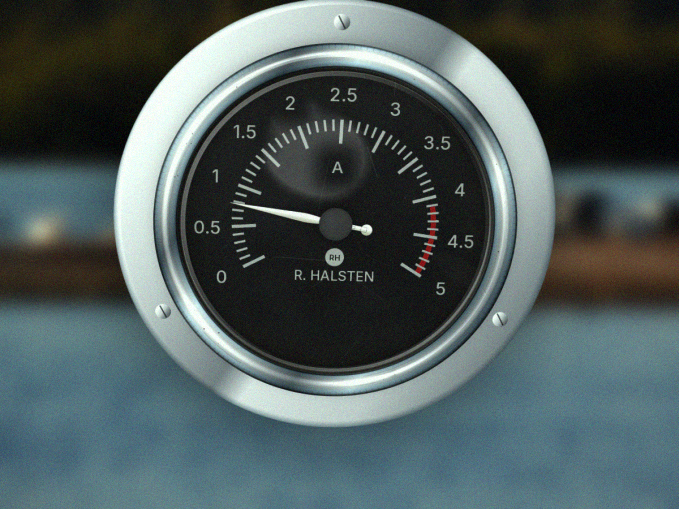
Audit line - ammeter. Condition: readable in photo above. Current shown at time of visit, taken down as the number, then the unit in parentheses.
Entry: 0.8 (A)
